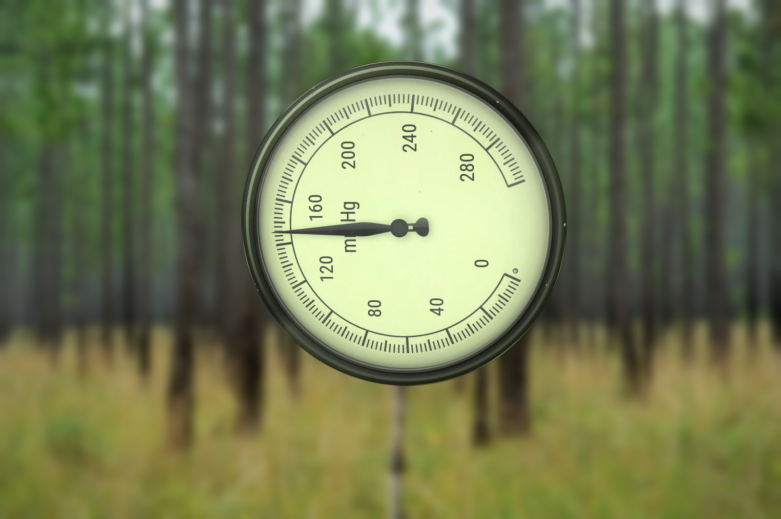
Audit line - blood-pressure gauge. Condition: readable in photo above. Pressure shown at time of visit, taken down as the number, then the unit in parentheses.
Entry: 146 (mmHg)
